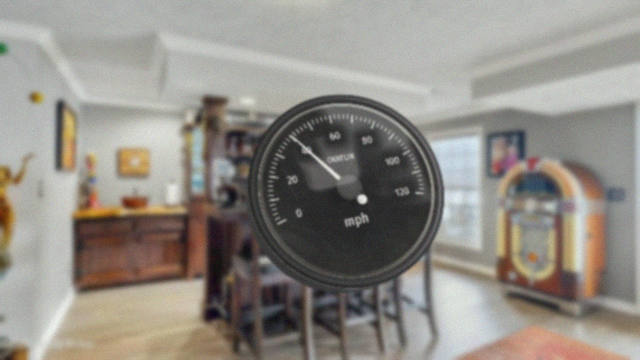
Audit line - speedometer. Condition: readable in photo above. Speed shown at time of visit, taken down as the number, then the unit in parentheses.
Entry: 40 (mph)
